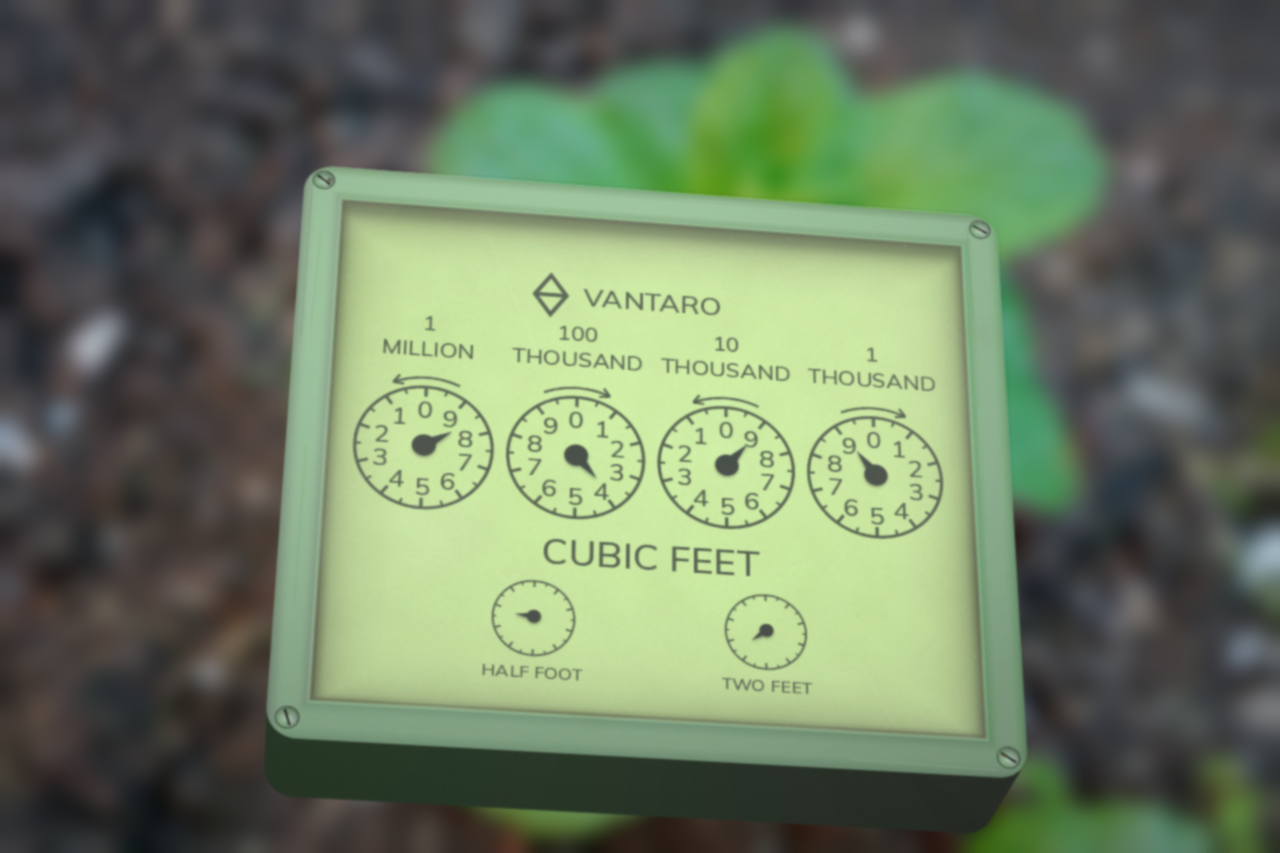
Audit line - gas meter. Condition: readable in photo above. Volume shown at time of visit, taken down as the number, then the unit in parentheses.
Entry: 838900 (ft³)
